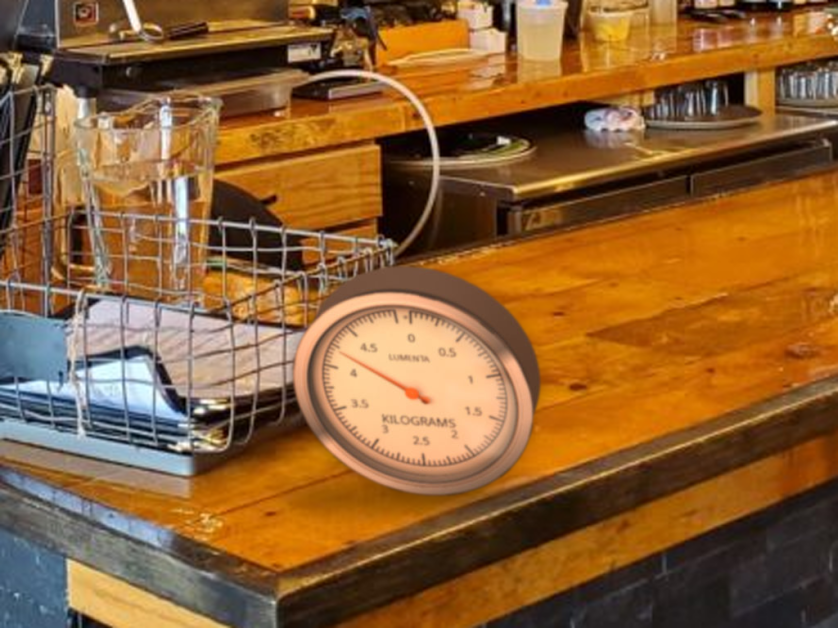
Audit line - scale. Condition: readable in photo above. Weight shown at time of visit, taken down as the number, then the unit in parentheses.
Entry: 4.25 (kg)
